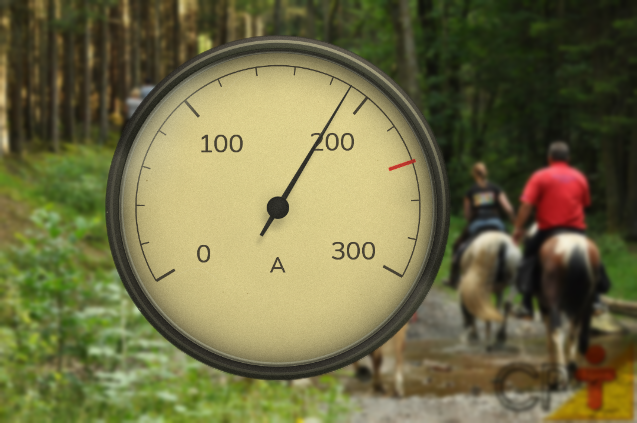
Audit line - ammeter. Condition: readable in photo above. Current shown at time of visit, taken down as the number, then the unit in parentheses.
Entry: 190 (A)
